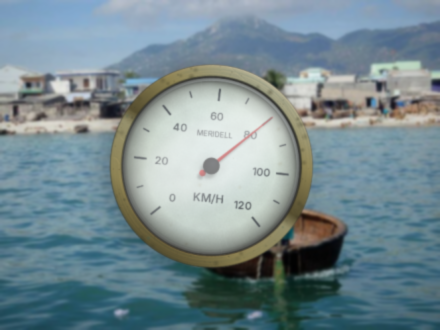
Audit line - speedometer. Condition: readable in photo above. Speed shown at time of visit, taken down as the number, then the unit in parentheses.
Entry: 80 (km/h)
